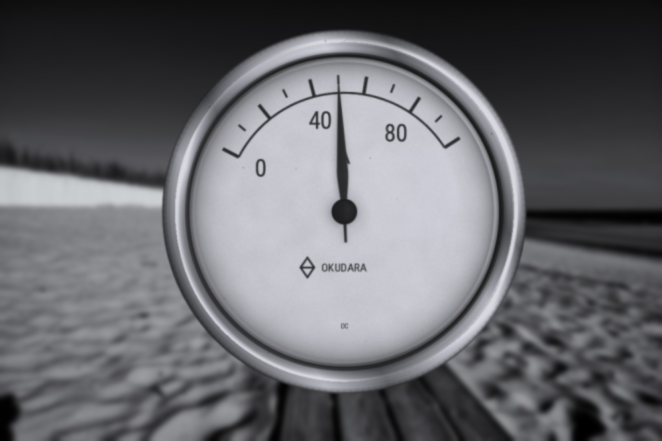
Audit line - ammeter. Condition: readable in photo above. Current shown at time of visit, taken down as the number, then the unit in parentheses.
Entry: 50 (A)
